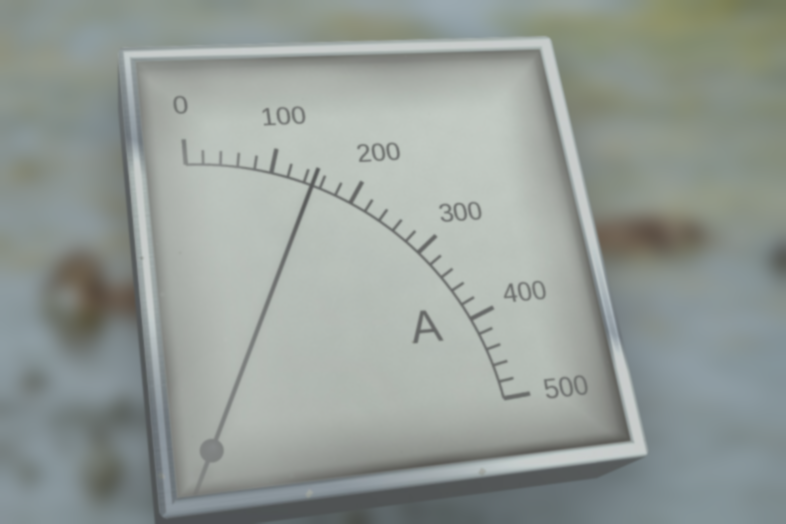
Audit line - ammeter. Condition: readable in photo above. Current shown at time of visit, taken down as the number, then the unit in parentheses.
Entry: 150 (A)
